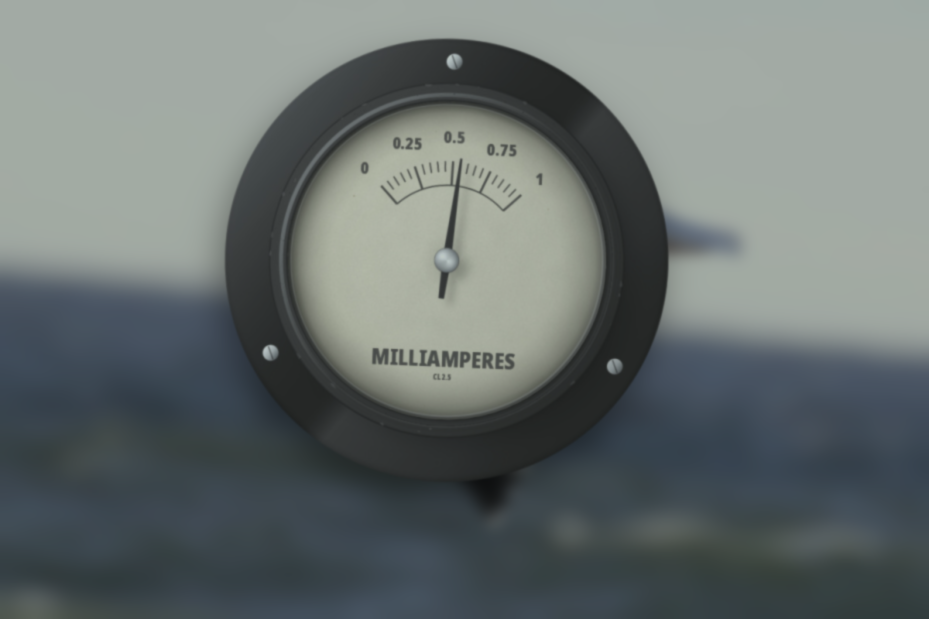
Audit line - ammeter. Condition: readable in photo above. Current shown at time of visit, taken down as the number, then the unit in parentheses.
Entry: 0.55 (mA)
